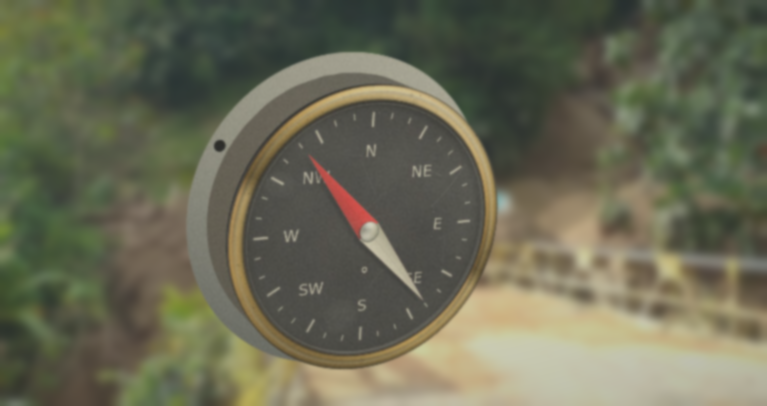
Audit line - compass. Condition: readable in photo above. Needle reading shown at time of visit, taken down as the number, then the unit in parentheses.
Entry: 320 (°)
